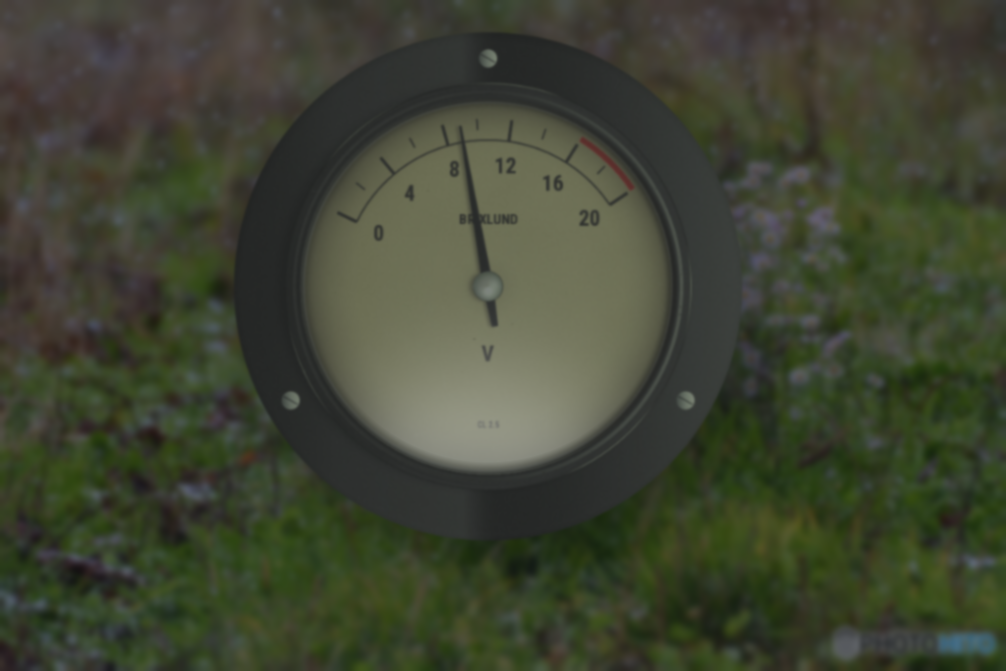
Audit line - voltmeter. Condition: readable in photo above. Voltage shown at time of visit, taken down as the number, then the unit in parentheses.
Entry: 9 (V)
